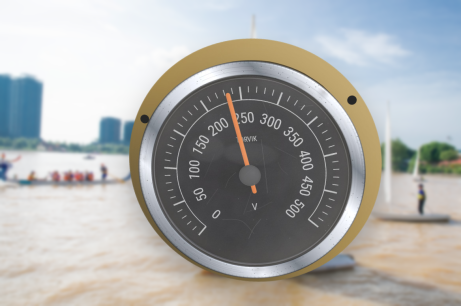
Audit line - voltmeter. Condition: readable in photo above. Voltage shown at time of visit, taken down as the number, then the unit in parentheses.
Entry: 235 (V)
